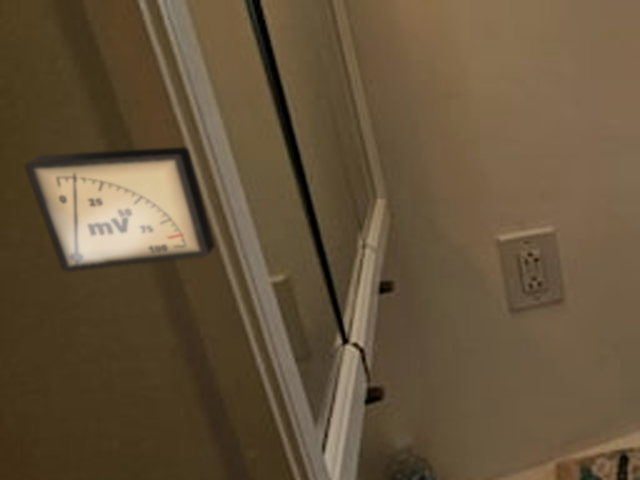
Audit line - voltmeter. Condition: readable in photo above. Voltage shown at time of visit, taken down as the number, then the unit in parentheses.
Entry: 10 (mV)
